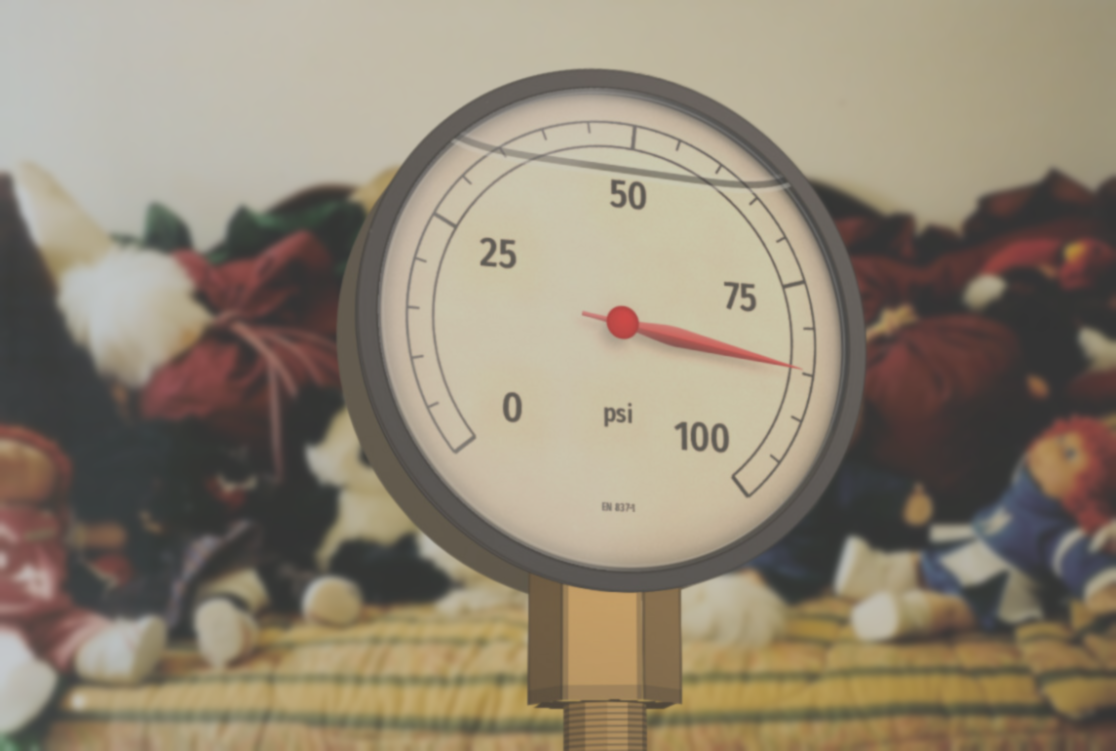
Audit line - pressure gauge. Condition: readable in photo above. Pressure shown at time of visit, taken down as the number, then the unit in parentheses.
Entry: 85 (psi)
